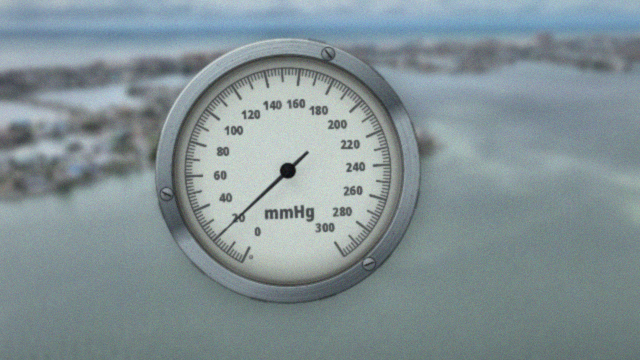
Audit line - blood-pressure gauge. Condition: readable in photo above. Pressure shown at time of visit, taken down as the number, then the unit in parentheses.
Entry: 20 (mmHg)
